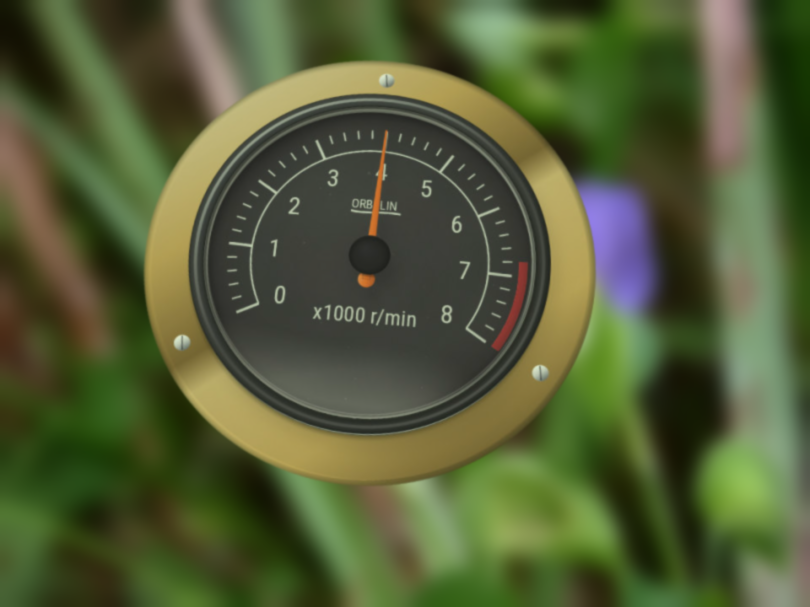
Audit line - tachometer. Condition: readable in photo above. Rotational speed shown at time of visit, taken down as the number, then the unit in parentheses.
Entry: 4000 (rpm)
